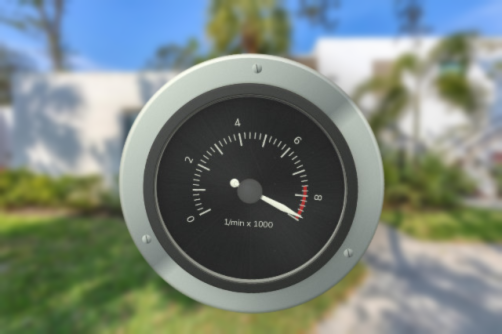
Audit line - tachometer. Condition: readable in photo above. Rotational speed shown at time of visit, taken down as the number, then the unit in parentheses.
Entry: 8800 (rpm)
